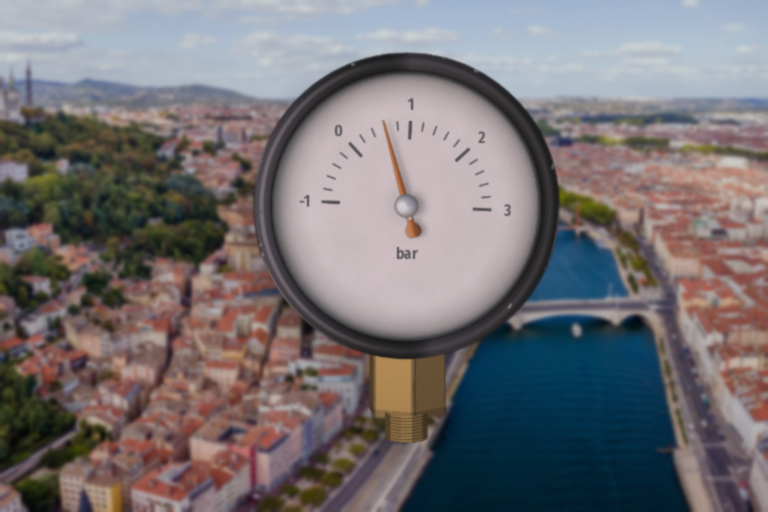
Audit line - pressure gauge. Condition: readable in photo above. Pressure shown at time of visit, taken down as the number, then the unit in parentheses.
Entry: 0.6 (bar)
